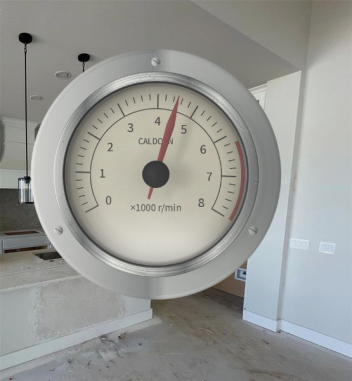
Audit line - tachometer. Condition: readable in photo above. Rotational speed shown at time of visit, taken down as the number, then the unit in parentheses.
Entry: 4500 (rpm)
